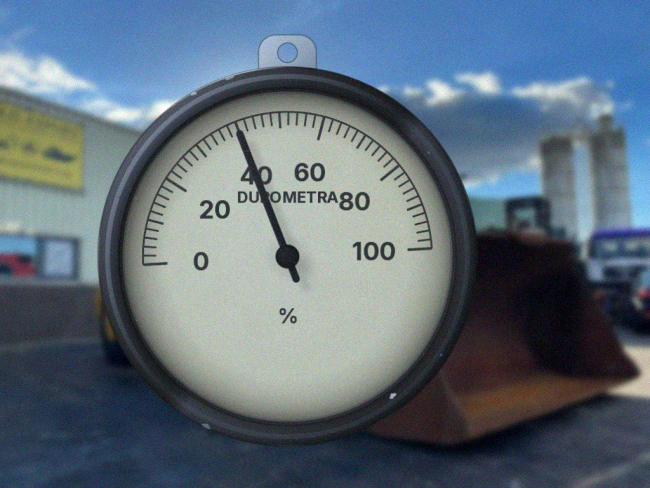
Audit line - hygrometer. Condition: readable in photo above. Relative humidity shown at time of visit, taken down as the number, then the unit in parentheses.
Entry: 40 (%)
